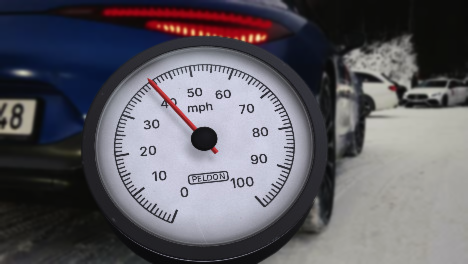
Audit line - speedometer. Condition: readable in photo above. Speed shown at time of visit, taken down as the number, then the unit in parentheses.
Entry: 40 (mph)
